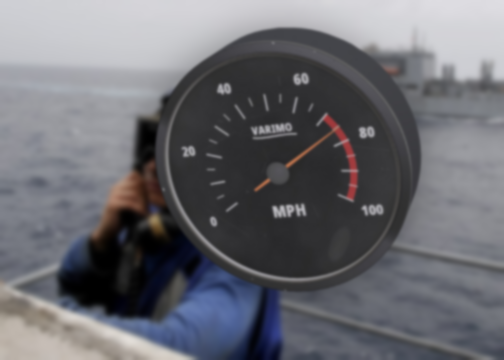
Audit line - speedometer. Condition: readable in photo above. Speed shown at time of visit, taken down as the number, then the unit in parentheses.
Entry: 75 (mph)
